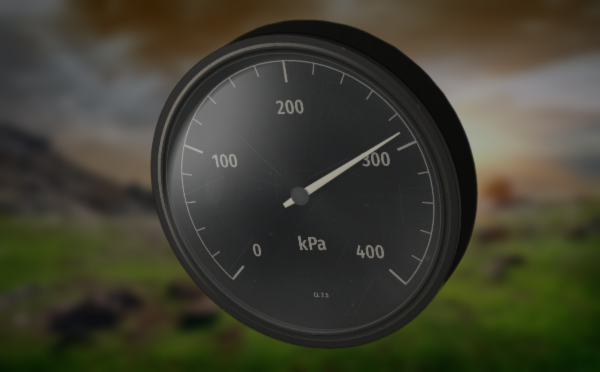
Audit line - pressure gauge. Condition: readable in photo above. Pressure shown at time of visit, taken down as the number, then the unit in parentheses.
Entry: 290 (kPa)
